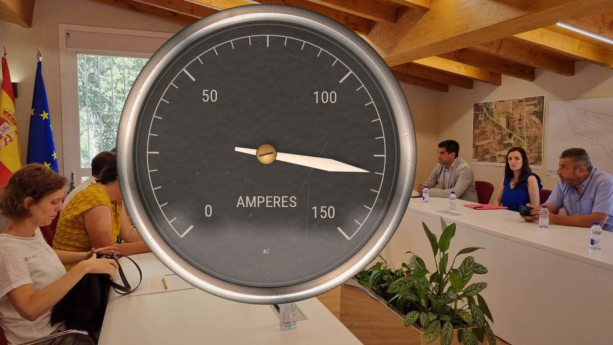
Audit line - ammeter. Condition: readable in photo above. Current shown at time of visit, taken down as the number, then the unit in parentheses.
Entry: 130 (A)
